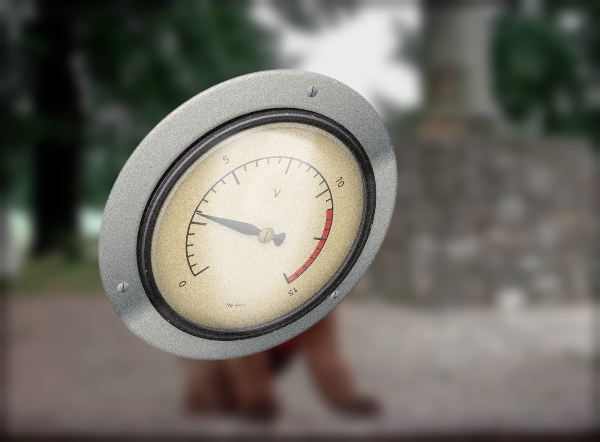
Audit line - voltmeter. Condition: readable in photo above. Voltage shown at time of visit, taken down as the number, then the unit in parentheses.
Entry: 3 (V)
